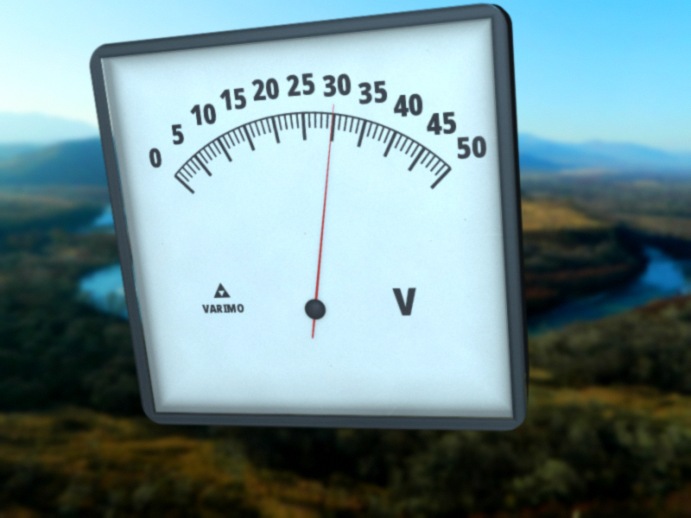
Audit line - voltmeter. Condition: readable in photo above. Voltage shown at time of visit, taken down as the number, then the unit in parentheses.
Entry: 30 (V)
